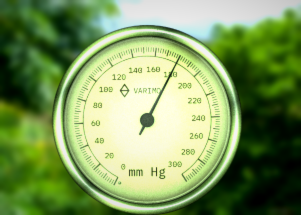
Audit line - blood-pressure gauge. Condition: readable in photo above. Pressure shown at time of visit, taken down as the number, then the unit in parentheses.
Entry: 180 (mmHg)
